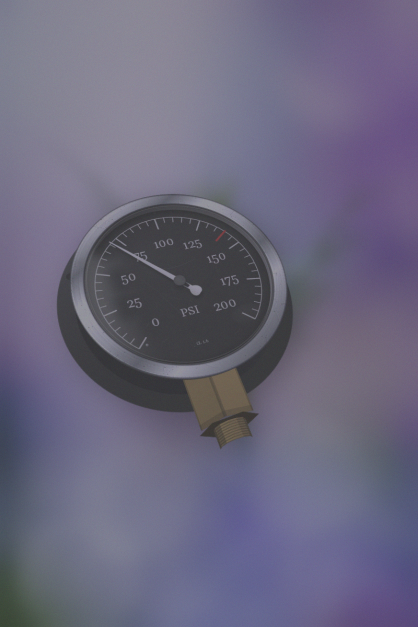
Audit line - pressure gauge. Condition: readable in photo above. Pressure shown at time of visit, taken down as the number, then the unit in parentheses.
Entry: 70 (psi)
